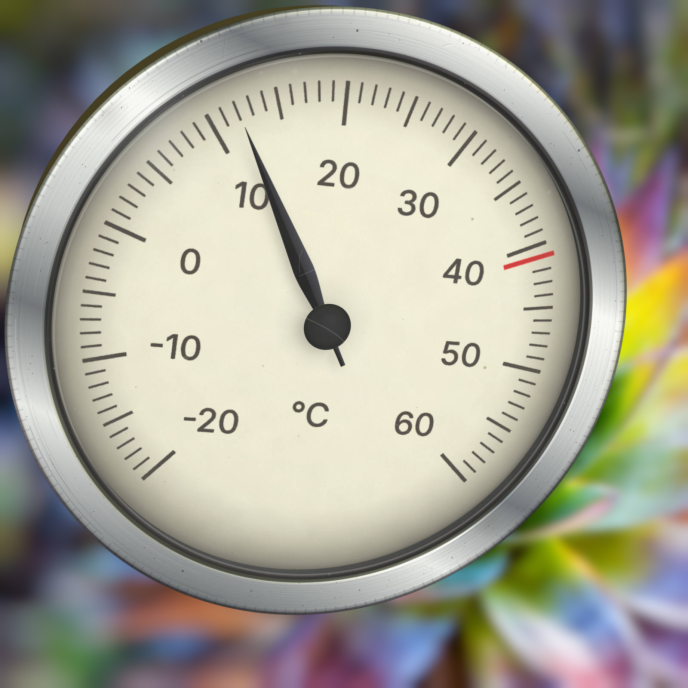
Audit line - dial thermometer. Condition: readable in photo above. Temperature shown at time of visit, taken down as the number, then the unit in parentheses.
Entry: 12 (°C)
